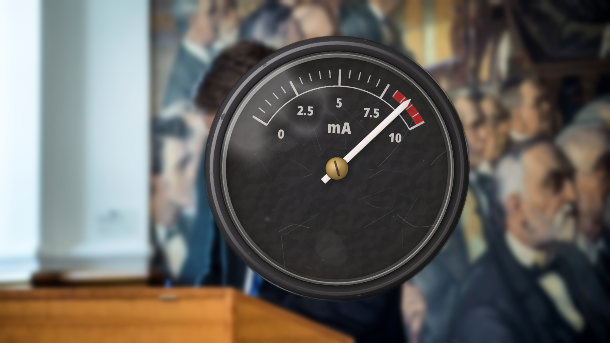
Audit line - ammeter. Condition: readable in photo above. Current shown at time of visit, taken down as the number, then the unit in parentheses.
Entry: 8.75 (mA)
